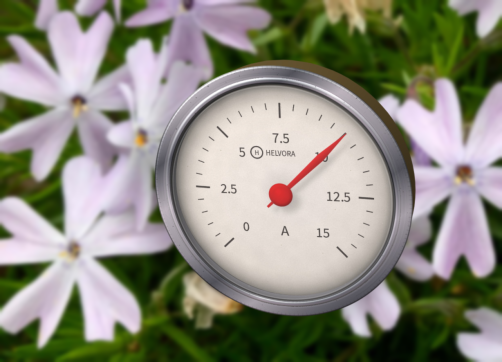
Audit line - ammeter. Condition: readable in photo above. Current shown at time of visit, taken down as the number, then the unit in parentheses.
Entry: 10 (A)
